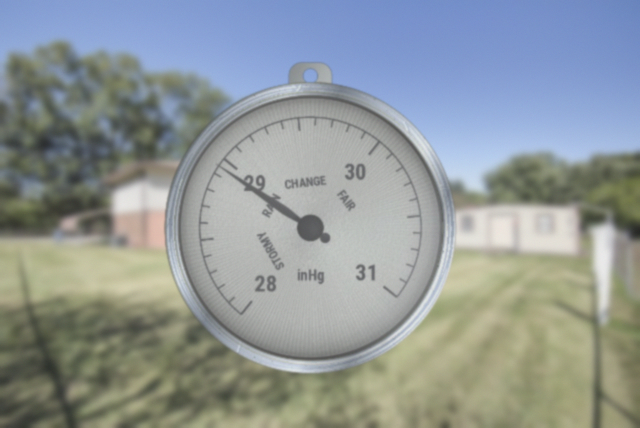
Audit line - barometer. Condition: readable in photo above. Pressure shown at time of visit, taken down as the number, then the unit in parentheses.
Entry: 28.95 (inHg)
